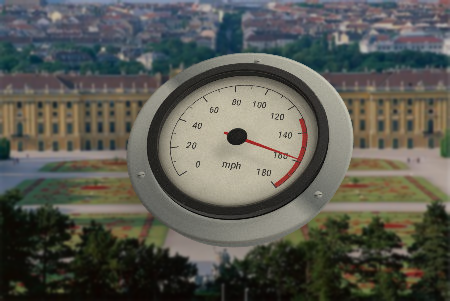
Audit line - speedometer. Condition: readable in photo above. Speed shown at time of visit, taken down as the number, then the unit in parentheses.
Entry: 160 (mph)
